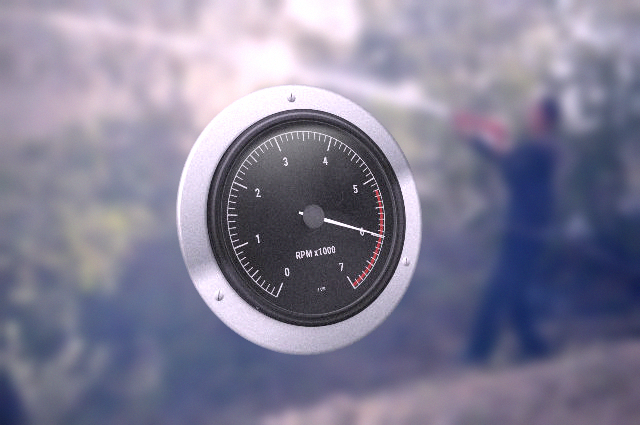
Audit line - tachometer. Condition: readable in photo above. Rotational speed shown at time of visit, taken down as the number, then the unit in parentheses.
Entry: 6000 (rpm)
